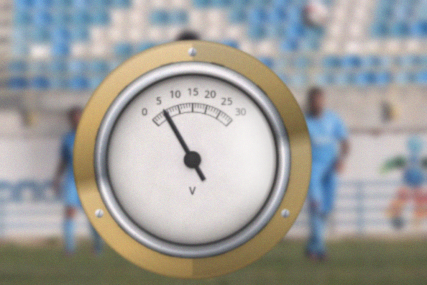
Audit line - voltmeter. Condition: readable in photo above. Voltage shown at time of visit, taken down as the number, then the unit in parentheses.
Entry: 5 (V)
